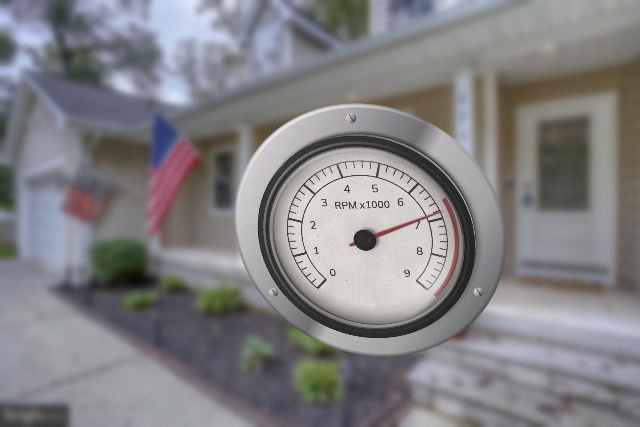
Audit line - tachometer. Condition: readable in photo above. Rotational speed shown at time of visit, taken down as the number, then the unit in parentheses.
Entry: 6800 (rpm)
